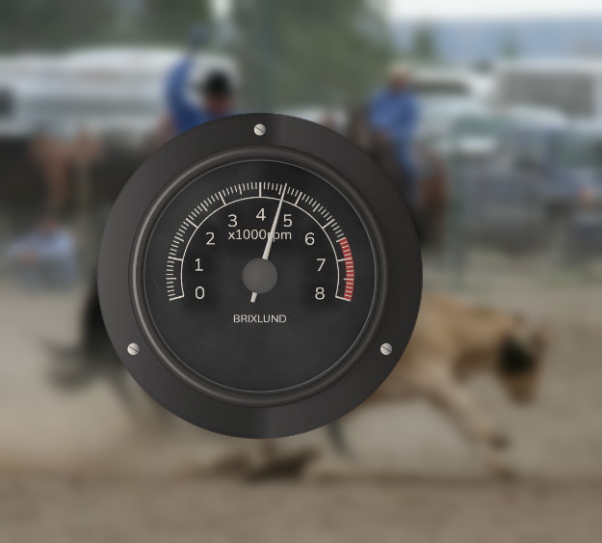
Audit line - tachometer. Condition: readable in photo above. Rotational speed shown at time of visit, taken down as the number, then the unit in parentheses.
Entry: 4600 (rpm)
